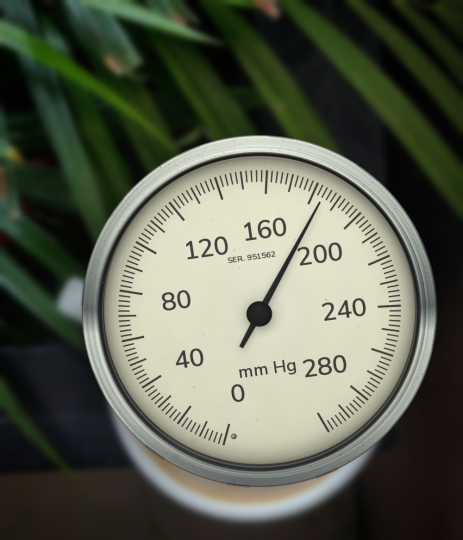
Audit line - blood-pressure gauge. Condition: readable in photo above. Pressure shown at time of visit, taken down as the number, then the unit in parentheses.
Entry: 184 (mmHg)
